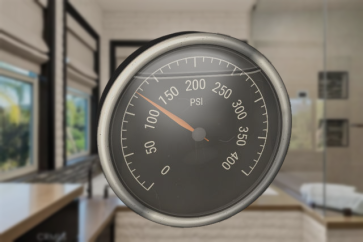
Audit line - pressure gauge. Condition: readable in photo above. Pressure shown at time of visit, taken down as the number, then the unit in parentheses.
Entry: 125 (psi)
